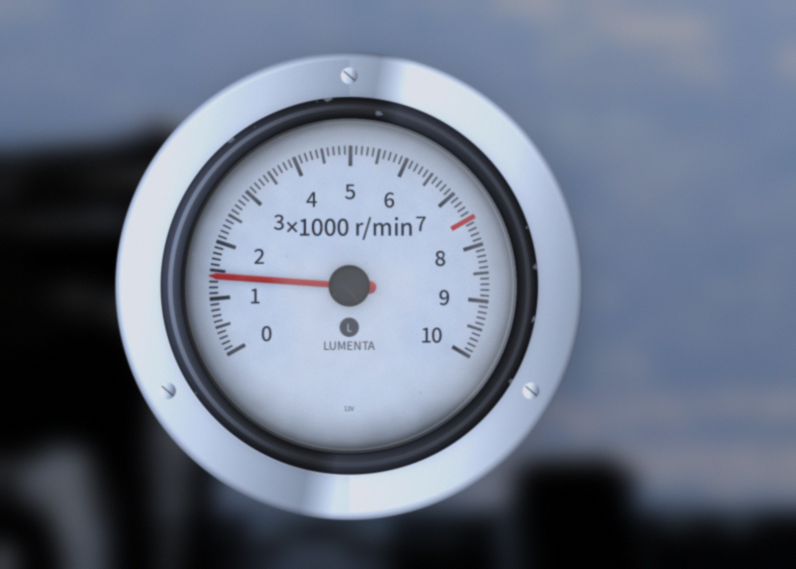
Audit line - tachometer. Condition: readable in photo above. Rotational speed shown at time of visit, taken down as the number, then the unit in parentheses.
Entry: 1400 (rpm)
